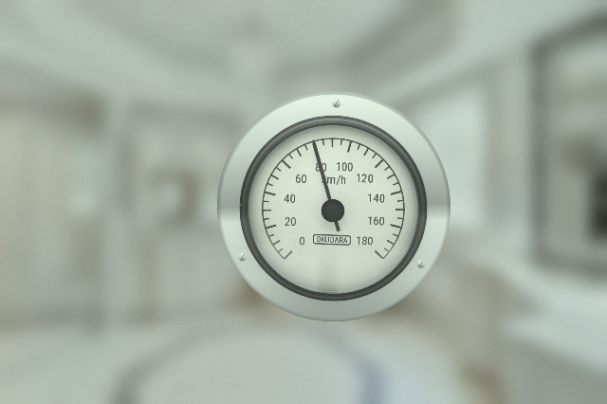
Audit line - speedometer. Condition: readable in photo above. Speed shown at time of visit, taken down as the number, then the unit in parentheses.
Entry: 80 (km/h)
